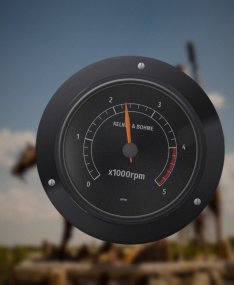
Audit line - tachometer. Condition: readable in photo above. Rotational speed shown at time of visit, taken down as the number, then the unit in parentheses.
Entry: 2300 (rpm)
